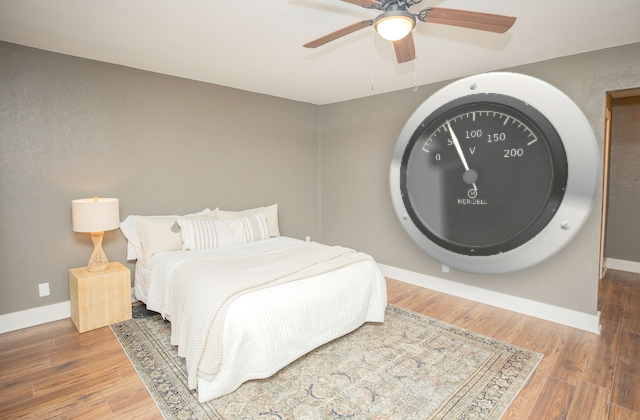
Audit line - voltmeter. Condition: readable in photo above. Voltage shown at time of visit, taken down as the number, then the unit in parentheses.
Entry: 60 (V)
